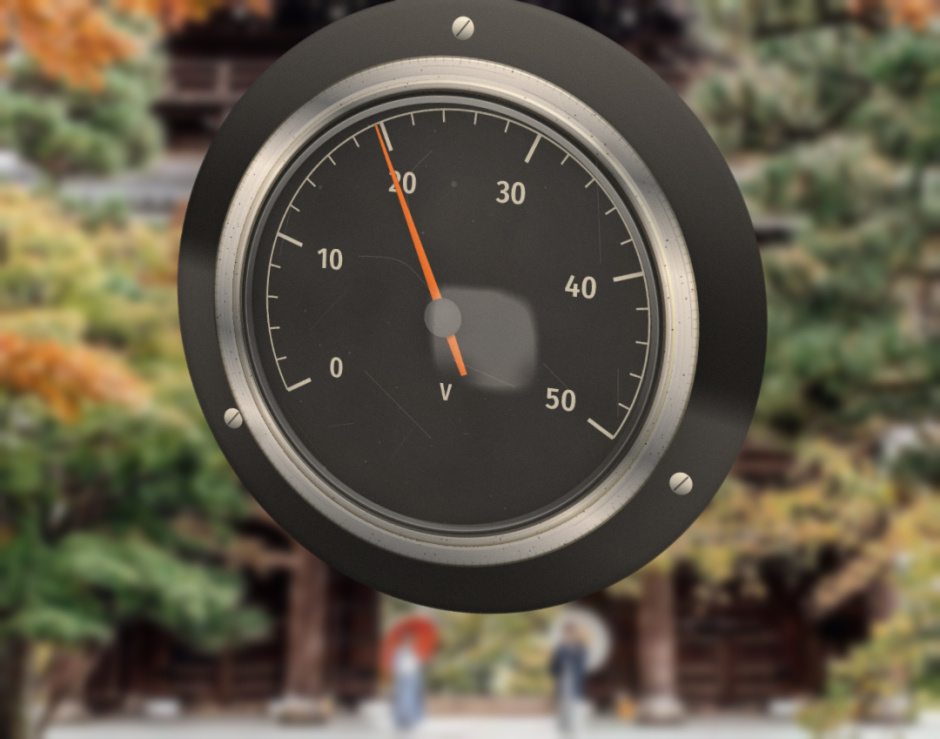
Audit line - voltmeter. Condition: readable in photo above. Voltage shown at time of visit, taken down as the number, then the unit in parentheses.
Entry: 20 (V)
